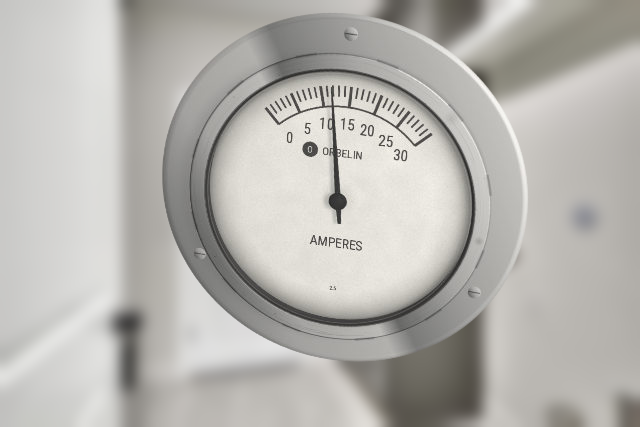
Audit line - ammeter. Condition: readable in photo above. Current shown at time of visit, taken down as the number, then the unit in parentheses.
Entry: 12 (A)
